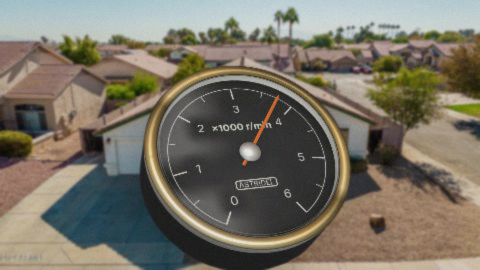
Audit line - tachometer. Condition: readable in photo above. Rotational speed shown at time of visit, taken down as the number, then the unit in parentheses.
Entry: 3750 (rpm)
